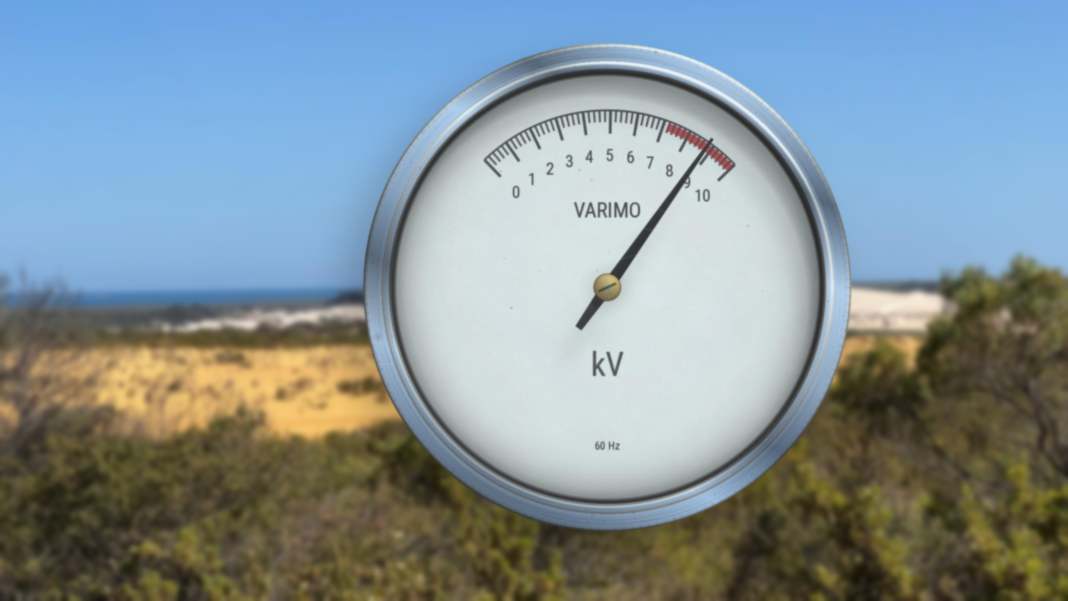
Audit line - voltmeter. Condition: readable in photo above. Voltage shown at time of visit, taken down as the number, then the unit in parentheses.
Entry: 8.8 (kV)
